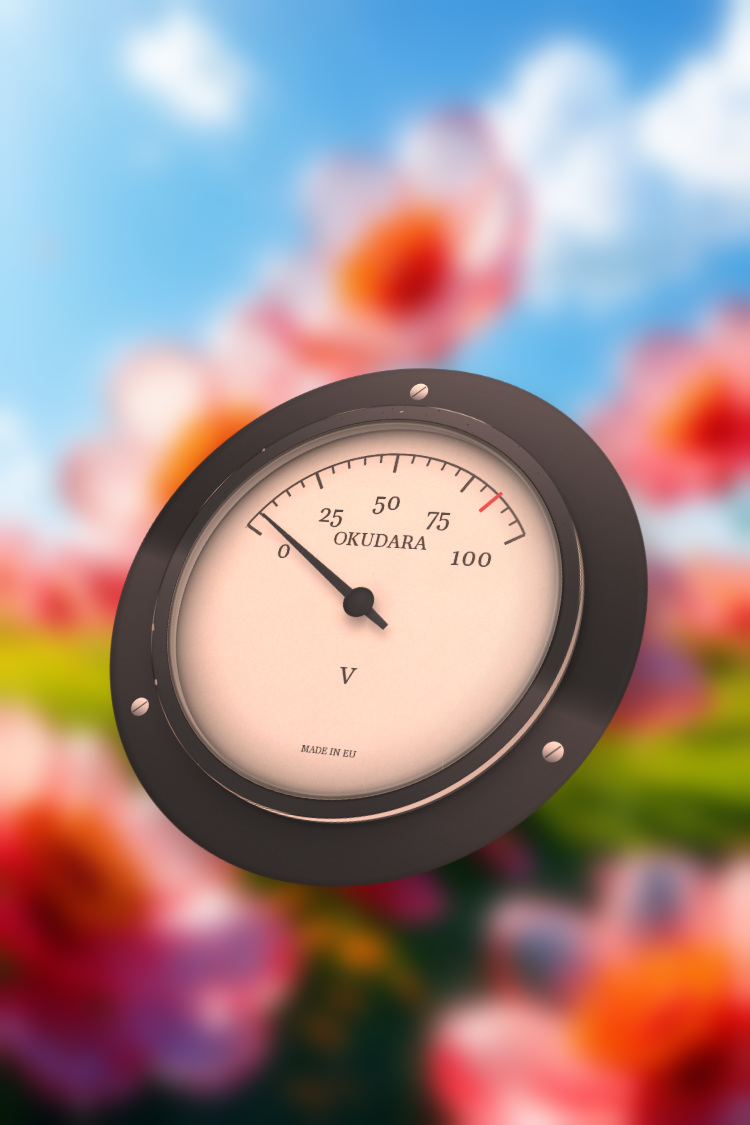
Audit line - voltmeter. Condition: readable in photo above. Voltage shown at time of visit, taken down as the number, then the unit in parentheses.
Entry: 5 (V)
